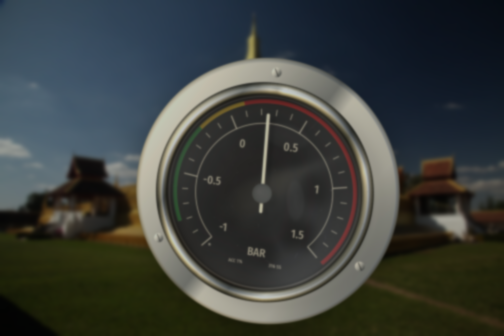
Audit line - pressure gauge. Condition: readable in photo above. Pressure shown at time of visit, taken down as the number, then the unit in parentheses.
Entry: 0.25 (bar)
